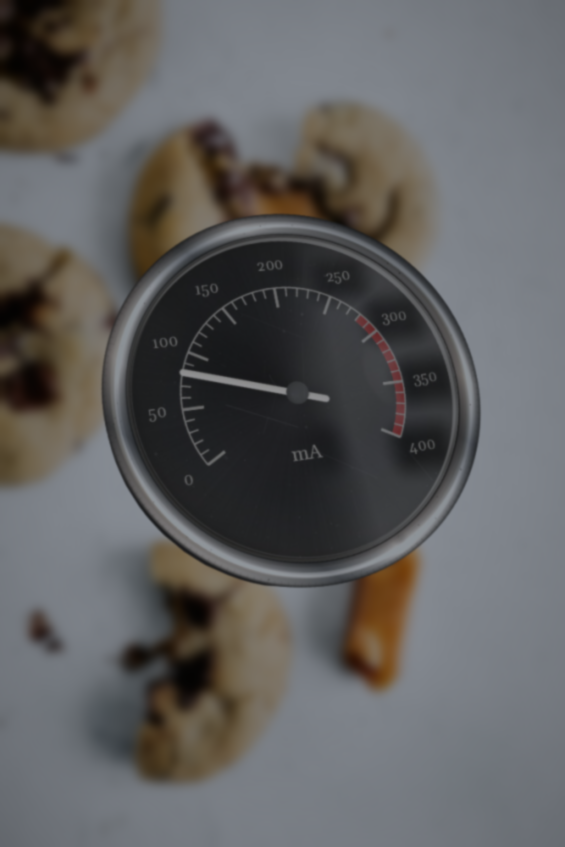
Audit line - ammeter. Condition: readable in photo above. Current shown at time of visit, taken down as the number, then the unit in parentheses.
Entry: 80 (mA)
